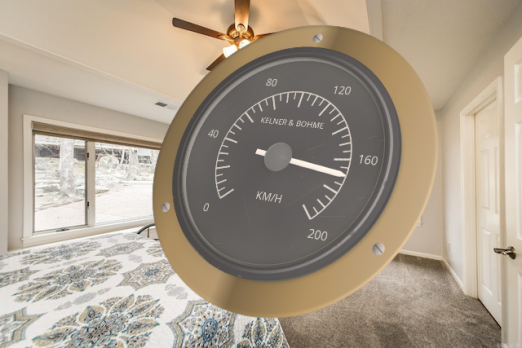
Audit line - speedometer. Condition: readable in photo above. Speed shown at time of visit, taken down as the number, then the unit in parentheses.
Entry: 170 (km/h)
